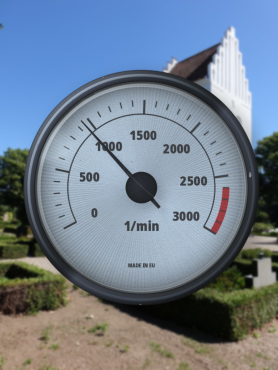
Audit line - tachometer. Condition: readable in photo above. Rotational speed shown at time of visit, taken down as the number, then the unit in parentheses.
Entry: 950 (rpm)
